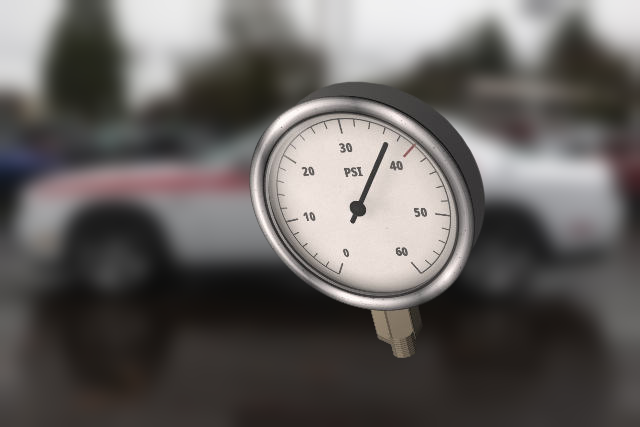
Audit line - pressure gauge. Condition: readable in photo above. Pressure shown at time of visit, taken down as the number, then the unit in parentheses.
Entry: 37 (psi)
